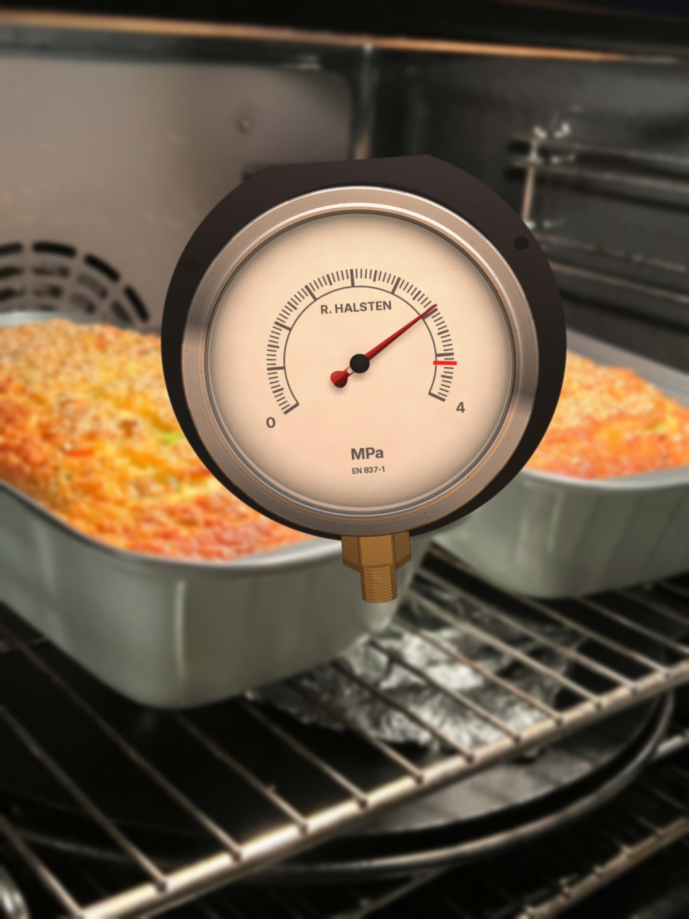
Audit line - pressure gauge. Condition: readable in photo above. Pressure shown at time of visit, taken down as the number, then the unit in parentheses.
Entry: 2.95 (MPa)
